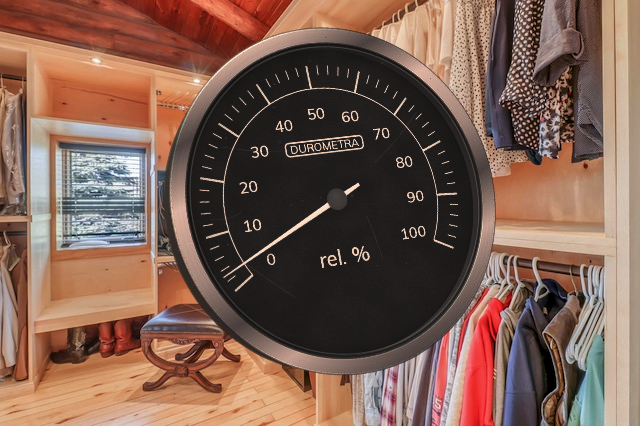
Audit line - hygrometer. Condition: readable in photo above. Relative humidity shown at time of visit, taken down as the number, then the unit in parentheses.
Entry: 3 (%)
